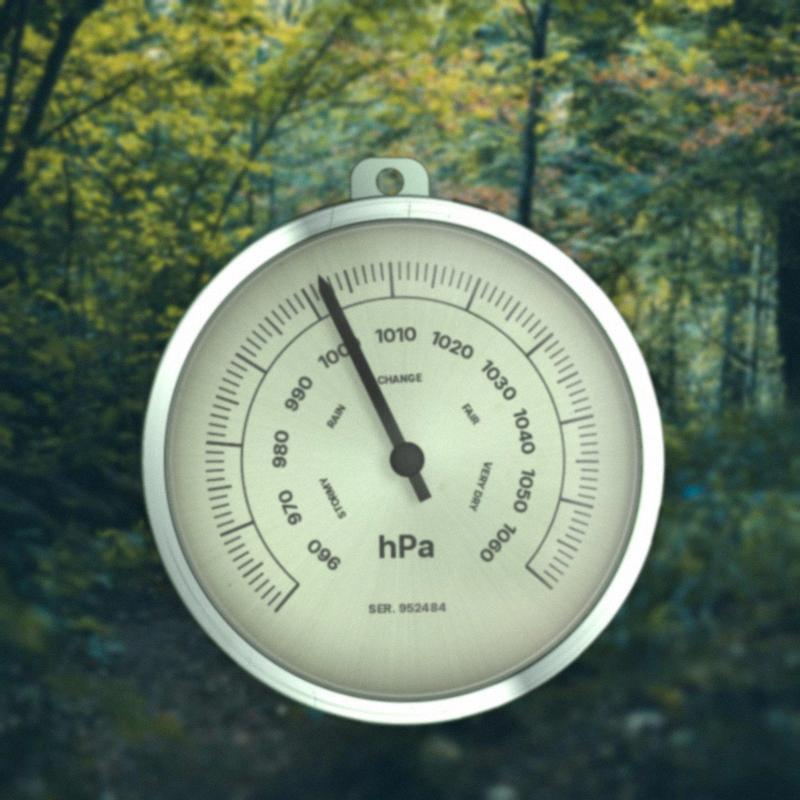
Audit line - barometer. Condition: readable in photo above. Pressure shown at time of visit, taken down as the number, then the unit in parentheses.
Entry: 1002 (hPa)
